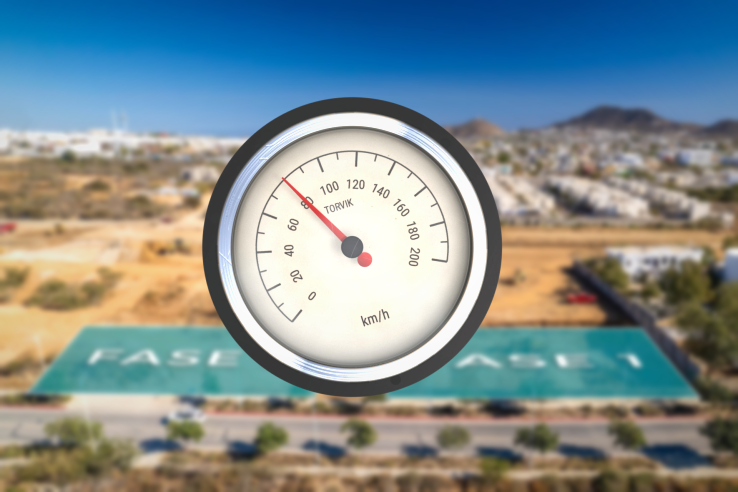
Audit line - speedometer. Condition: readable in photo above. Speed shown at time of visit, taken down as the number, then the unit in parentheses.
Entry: 80 (km/h)
